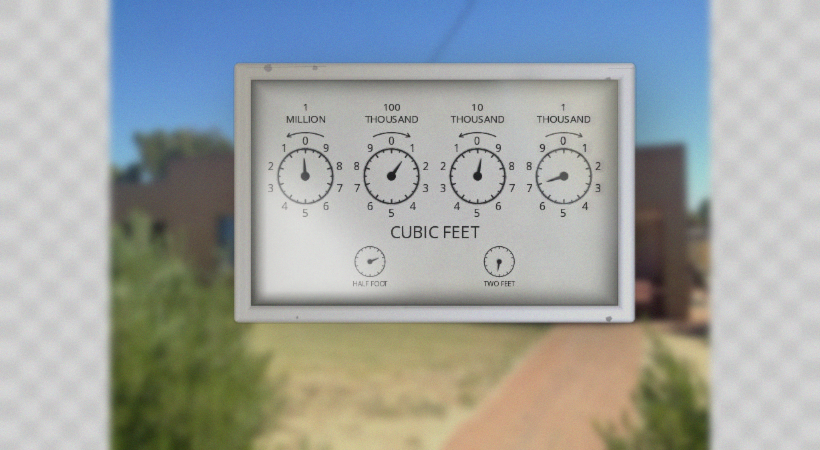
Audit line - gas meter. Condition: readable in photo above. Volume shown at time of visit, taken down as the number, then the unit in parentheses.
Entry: 9700 (ft³)
